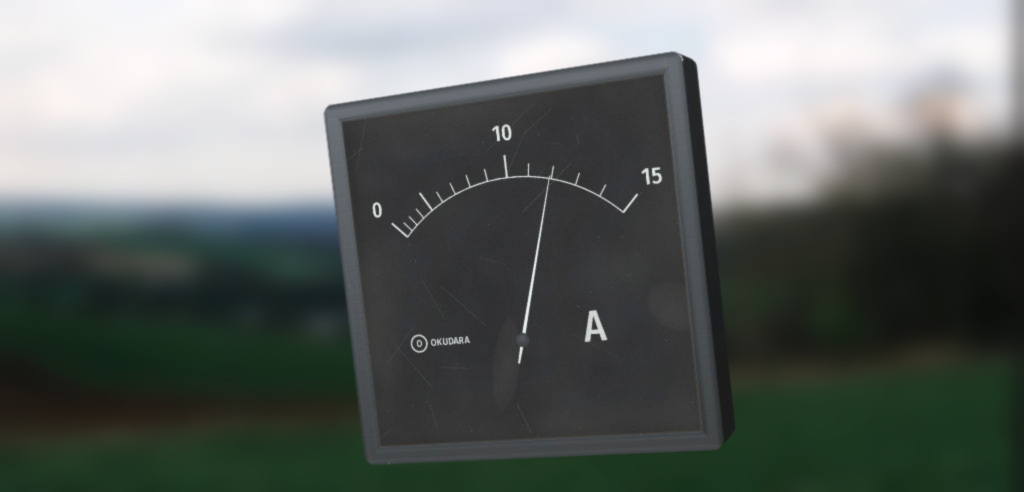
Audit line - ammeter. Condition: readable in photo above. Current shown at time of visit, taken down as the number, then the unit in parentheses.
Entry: 12 (A)
